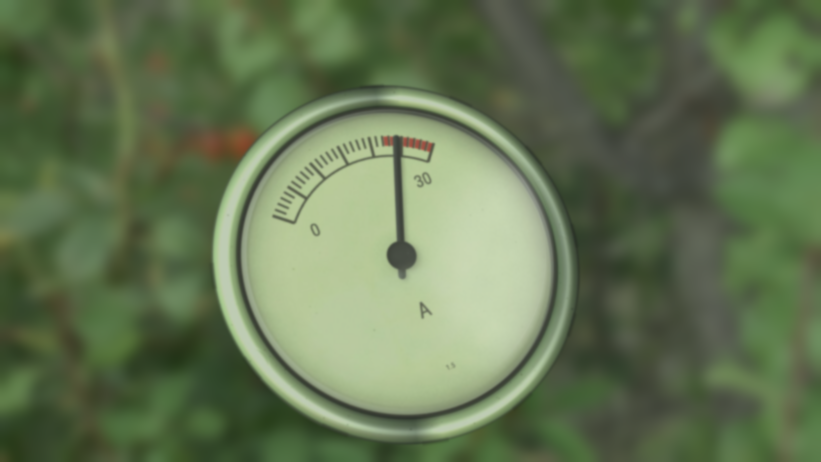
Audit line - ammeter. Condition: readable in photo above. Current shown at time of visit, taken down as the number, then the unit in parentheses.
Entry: 24 (A)
